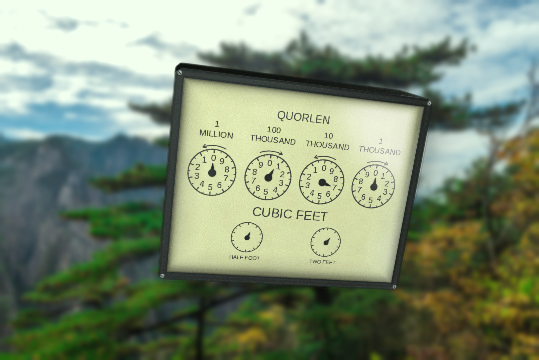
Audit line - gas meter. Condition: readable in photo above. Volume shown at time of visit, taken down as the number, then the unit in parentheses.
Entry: 7000 (ft³)
